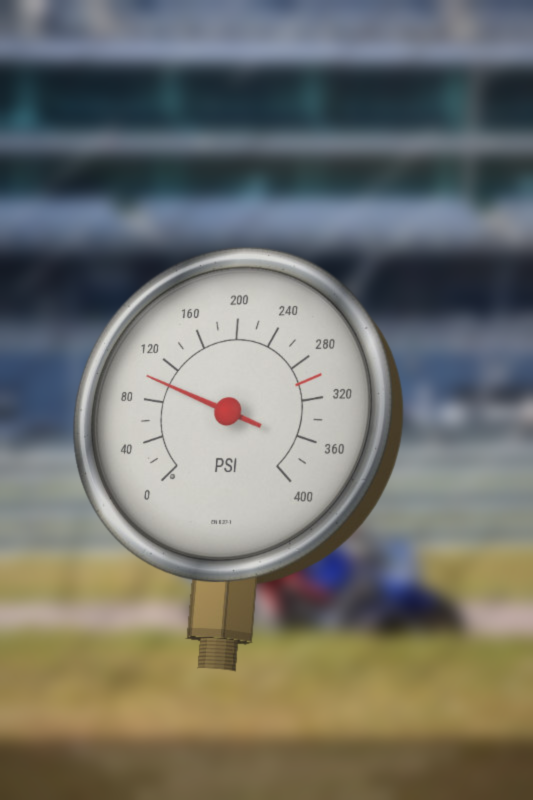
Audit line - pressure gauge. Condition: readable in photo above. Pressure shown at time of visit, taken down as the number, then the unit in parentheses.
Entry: 100 (psi)
